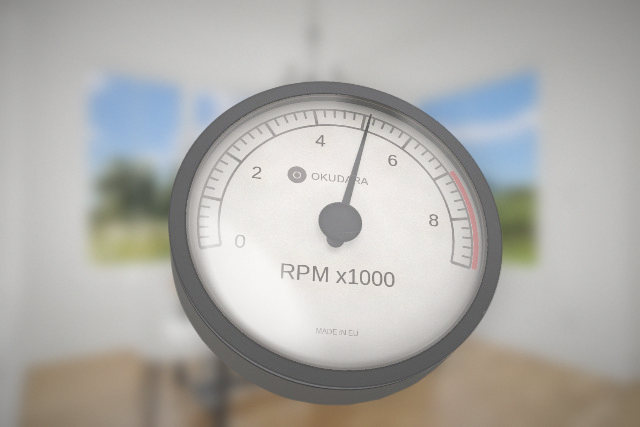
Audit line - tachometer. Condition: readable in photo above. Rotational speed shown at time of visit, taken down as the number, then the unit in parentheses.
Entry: 5100 (rpm)
